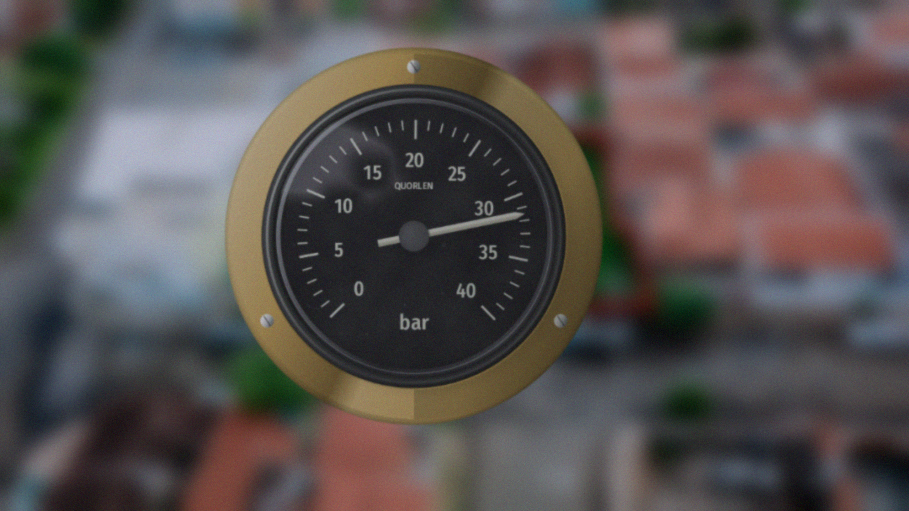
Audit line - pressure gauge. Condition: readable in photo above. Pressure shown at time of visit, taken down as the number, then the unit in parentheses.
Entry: 31.5 (bar)
